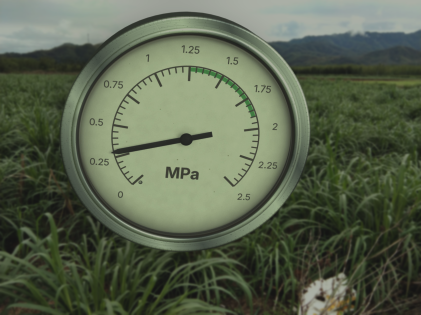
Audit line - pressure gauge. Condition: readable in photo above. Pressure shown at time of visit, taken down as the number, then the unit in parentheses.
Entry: 0.3 (MPa)
